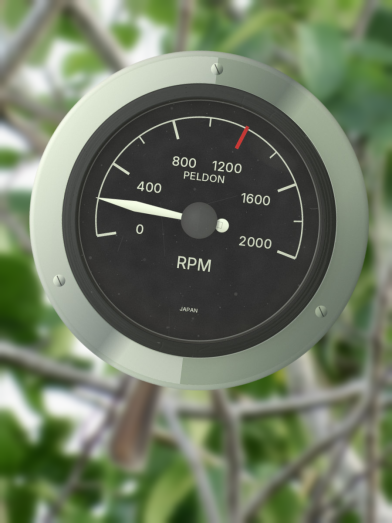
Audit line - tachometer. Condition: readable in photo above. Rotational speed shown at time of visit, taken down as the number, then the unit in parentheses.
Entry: 200 (rpm)
